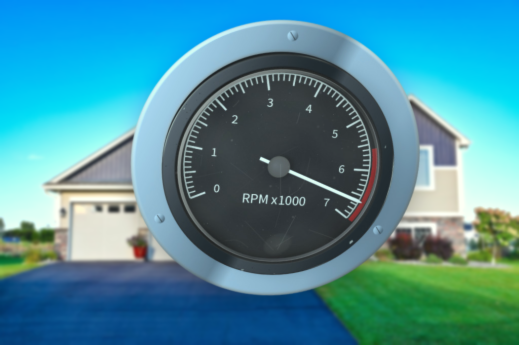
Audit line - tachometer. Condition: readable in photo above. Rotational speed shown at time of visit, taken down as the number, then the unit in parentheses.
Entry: 6600 (rpm)
